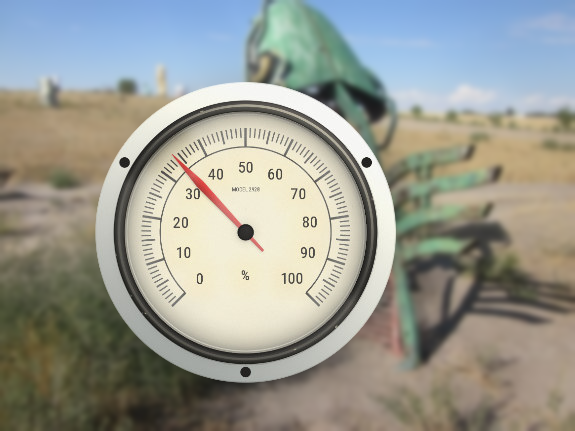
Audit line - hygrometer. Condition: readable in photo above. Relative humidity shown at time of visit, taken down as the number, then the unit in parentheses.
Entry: 34 (%)
